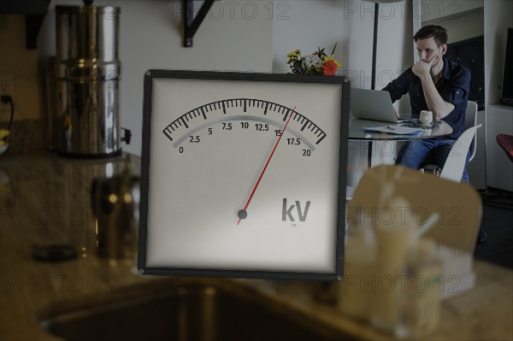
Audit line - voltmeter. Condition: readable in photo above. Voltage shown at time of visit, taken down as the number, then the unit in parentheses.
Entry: 15.5 (kV)
